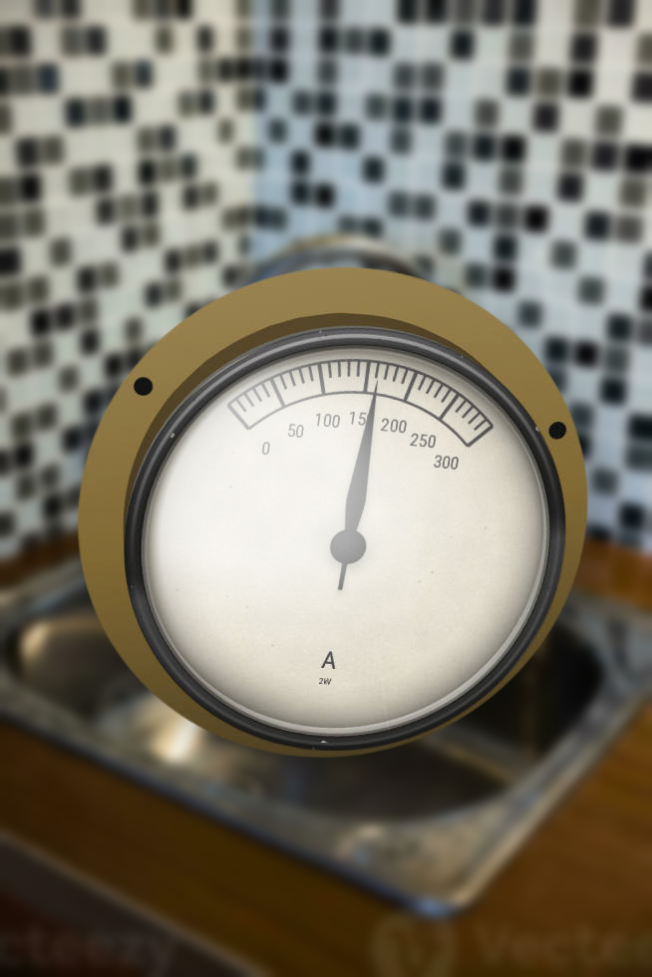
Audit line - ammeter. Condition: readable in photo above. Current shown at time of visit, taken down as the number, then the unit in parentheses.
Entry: 160 (A)
